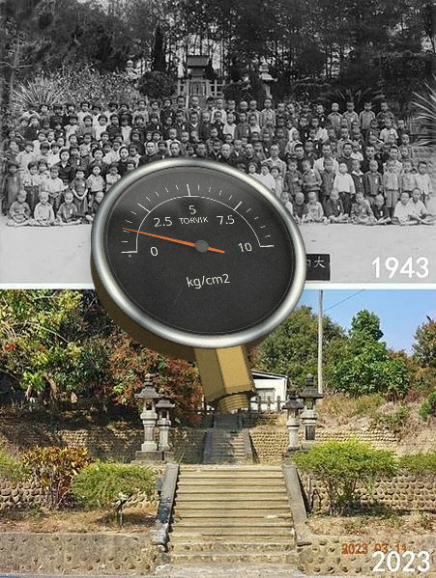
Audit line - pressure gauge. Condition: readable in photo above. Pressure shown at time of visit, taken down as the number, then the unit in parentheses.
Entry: 1 (kg/cm²)
